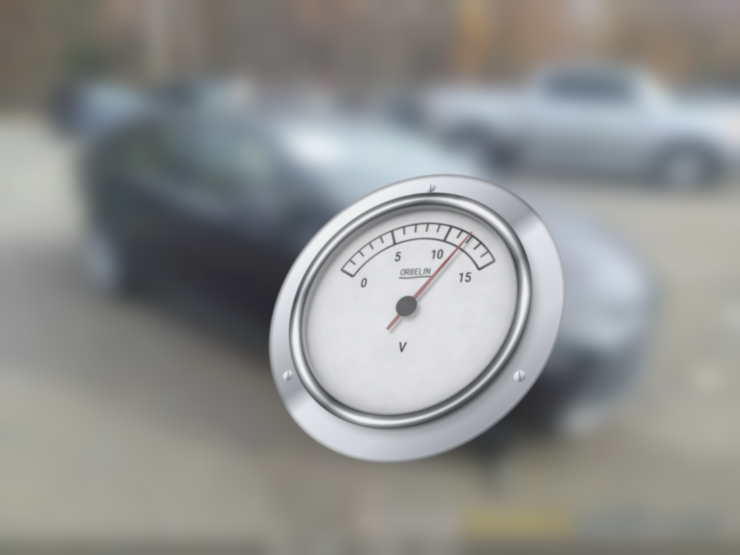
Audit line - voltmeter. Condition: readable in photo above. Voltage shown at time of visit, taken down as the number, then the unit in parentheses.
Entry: 12 (V)
